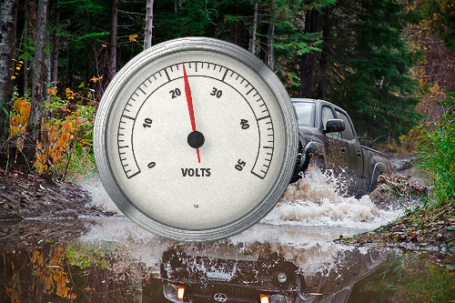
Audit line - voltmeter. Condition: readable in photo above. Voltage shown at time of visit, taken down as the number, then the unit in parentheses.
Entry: 23 (V)
